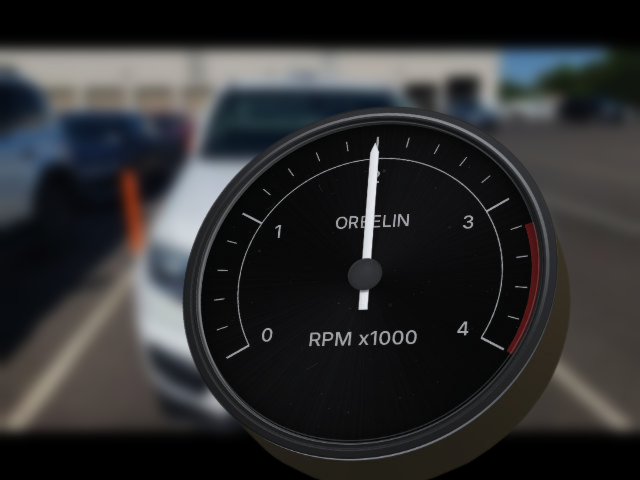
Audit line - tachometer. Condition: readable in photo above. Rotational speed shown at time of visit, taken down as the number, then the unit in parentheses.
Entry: 2000 (rpm)
